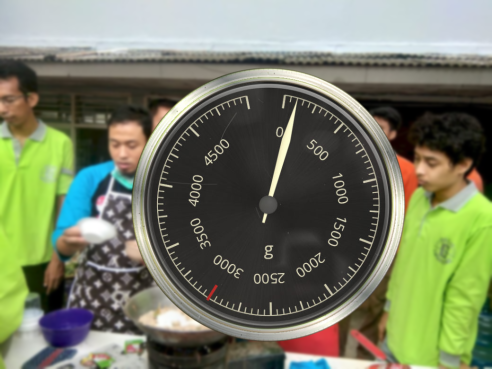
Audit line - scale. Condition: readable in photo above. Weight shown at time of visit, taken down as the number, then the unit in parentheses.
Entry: 100 (g)
